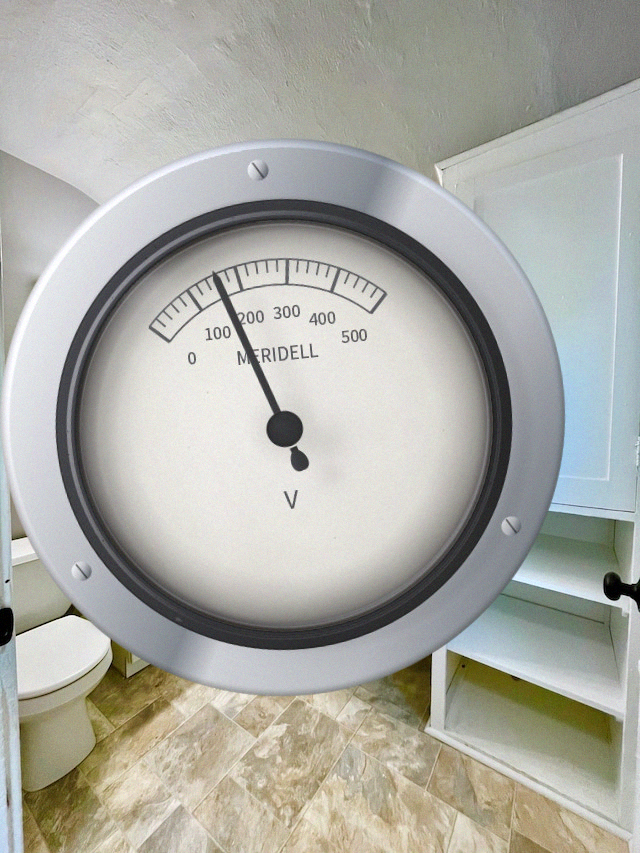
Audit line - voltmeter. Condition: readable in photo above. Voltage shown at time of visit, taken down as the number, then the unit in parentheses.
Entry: 160 (V)
